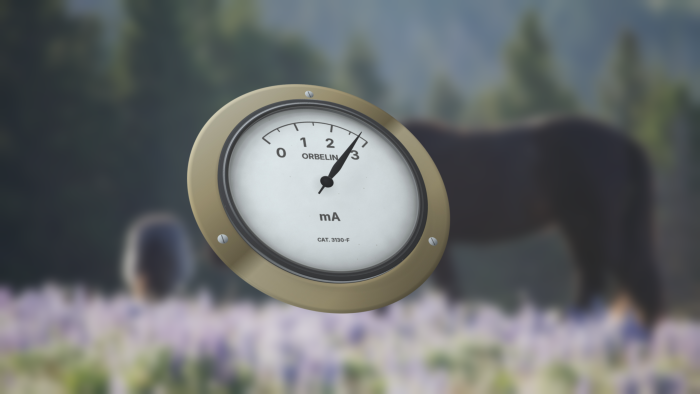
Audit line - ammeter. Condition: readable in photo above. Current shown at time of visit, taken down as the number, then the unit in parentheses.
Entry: 2.75 (mA)
